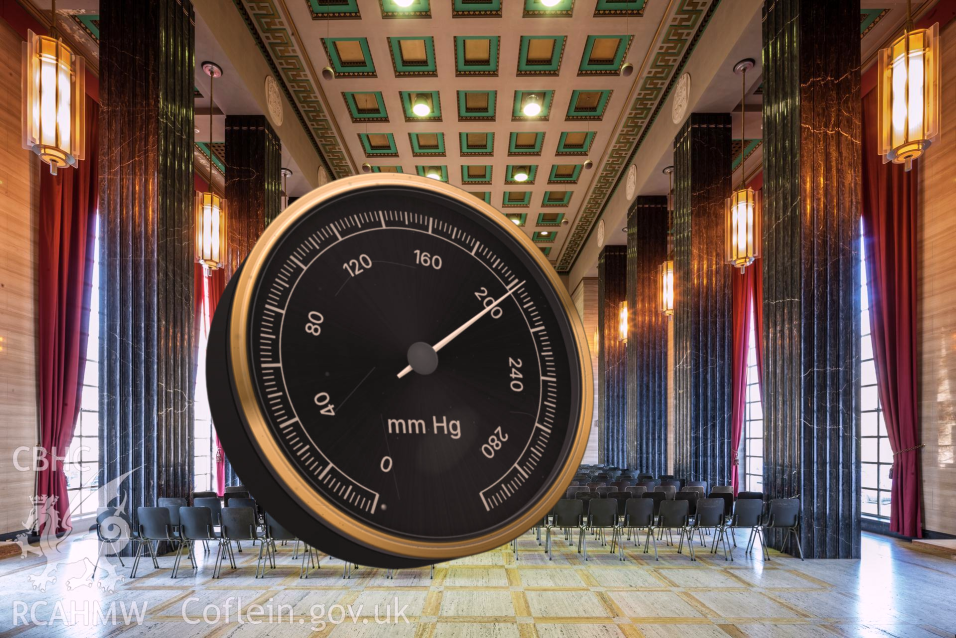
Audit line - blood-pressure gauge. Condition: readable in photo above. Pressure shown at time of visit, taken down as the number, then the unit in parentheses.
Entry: 202 (mmHg)
